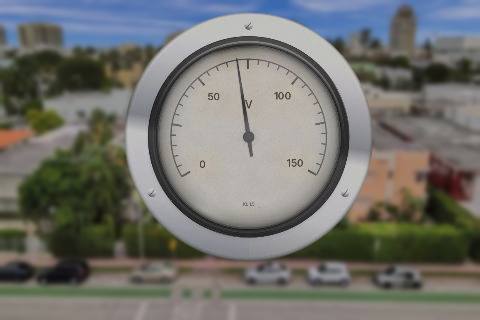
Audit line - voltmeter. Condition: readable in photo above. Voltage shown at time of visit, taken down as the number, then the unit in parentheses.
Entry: 70 (V)
